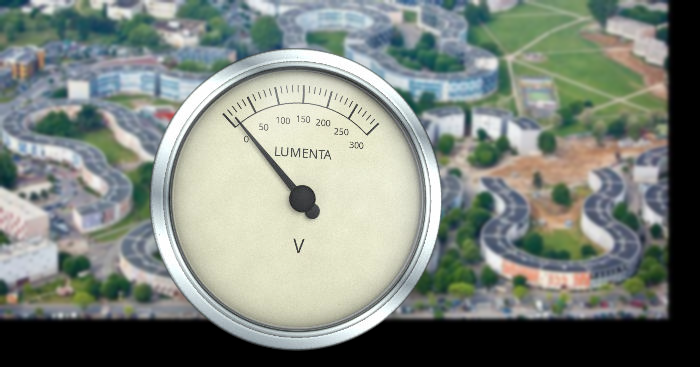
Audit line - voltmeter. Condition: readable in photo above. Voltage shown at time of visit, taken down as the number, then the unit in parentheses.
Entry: 10 (V)
